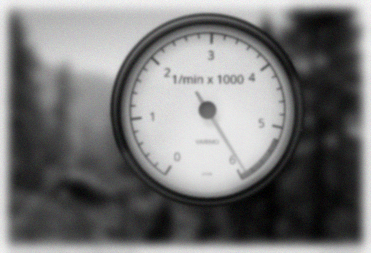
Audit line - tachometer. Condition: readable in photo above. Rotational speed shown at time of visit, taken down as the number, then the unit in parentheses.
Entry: 5900 (rpm)
